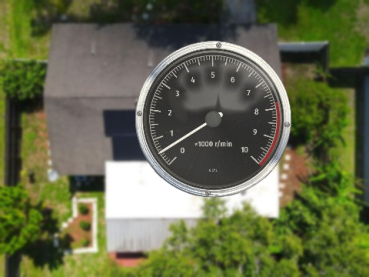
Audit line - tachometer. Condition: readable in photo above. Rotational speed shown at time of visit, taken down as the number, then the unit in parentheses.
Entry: 500 (rpm)
